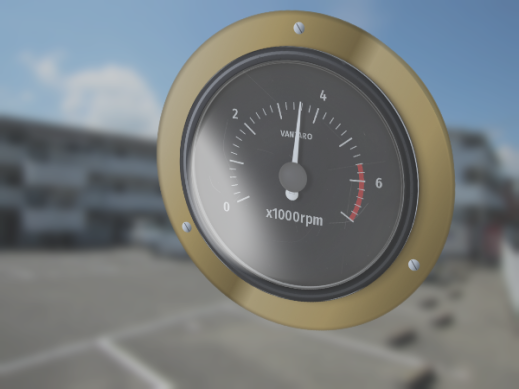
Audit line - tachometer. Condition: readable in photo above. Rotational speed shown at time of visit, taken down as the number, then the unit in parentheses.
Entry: 3600 (rpm)
